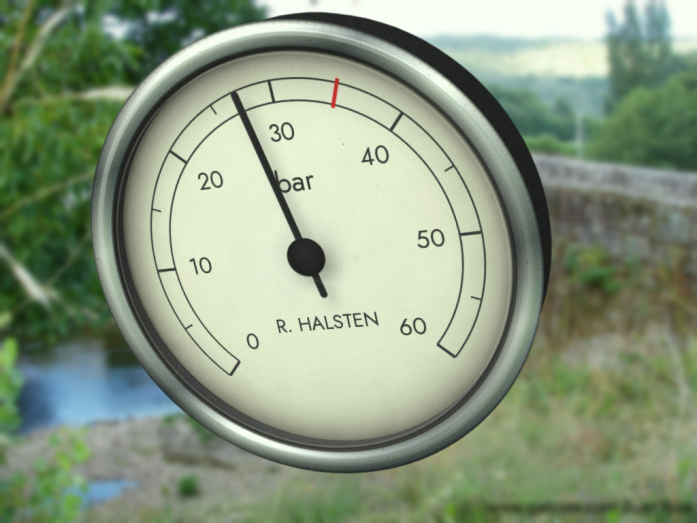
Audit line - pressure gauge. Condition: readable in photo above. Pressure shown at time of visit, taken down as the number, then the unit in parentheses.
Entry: 27.5 (bar)
